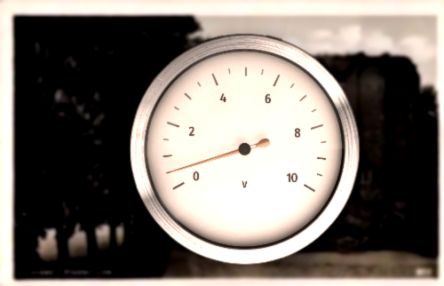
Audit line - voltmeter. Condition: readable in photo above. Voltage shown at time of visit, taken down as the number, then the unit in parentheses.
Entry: 0.5 (V)
